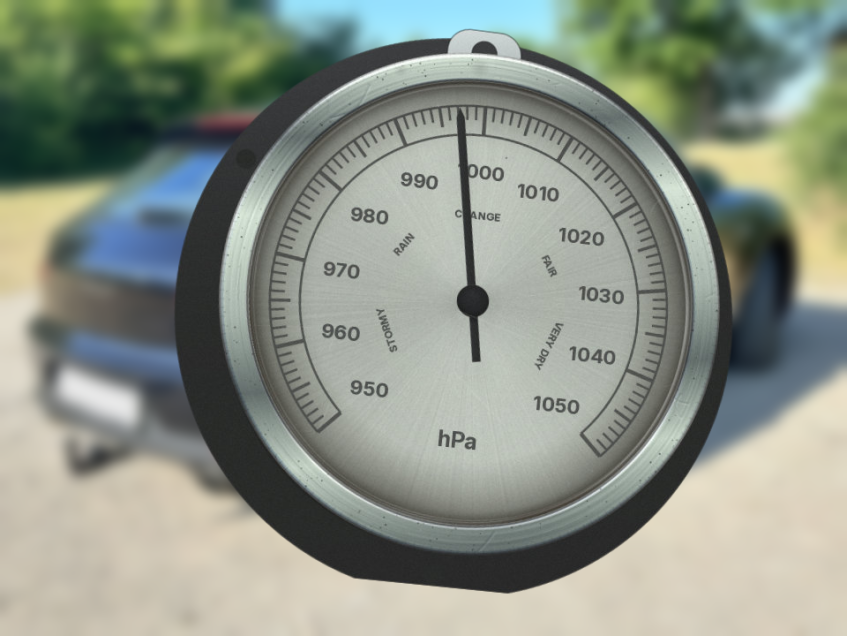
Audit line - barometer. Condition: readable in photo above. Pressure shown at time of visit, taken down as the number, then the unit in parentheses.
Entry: 997 (hPa)
